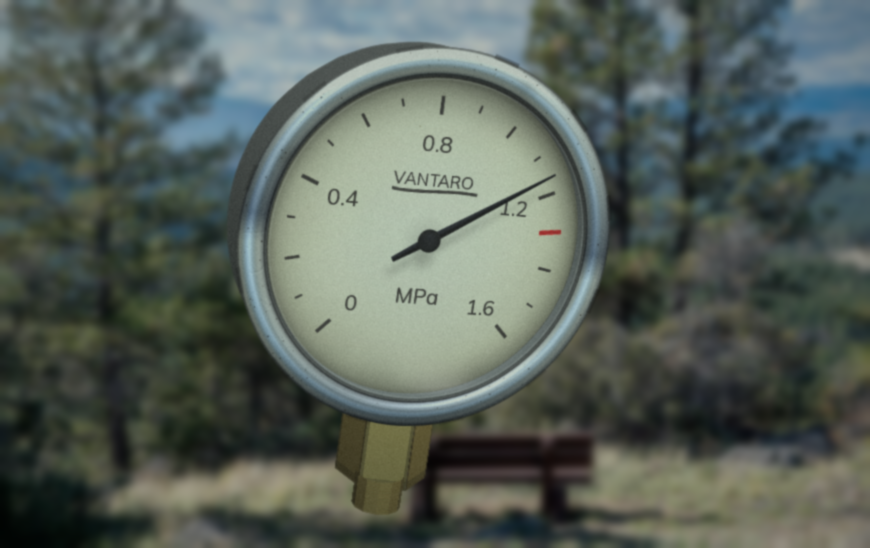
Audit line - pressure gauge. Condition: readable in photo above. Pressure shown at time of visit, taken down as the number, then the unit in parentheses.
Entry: 1.15 (MPa)
